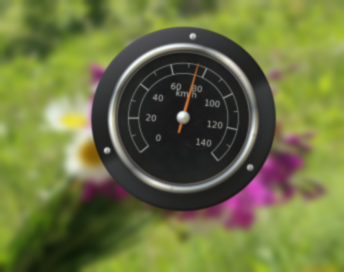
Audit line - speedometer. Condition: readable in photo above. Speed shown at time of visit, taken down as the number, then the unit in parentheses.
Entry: 75 (km/h)
